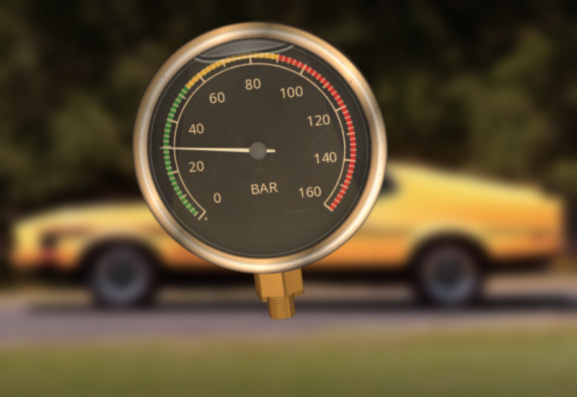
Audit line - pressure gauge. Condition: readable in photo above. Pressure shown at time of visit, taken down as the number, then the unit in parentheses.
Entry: 30 (bar)
